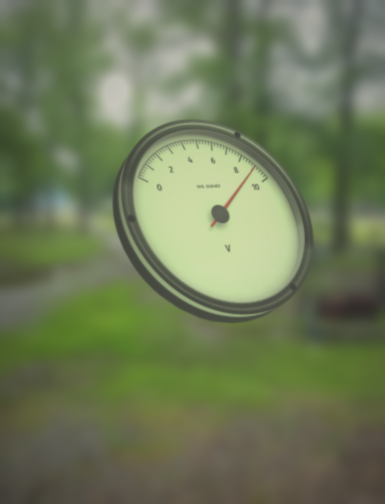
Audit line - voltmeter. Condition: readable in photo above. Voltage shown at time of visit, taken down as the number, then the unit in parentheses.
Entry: 9 (V)
